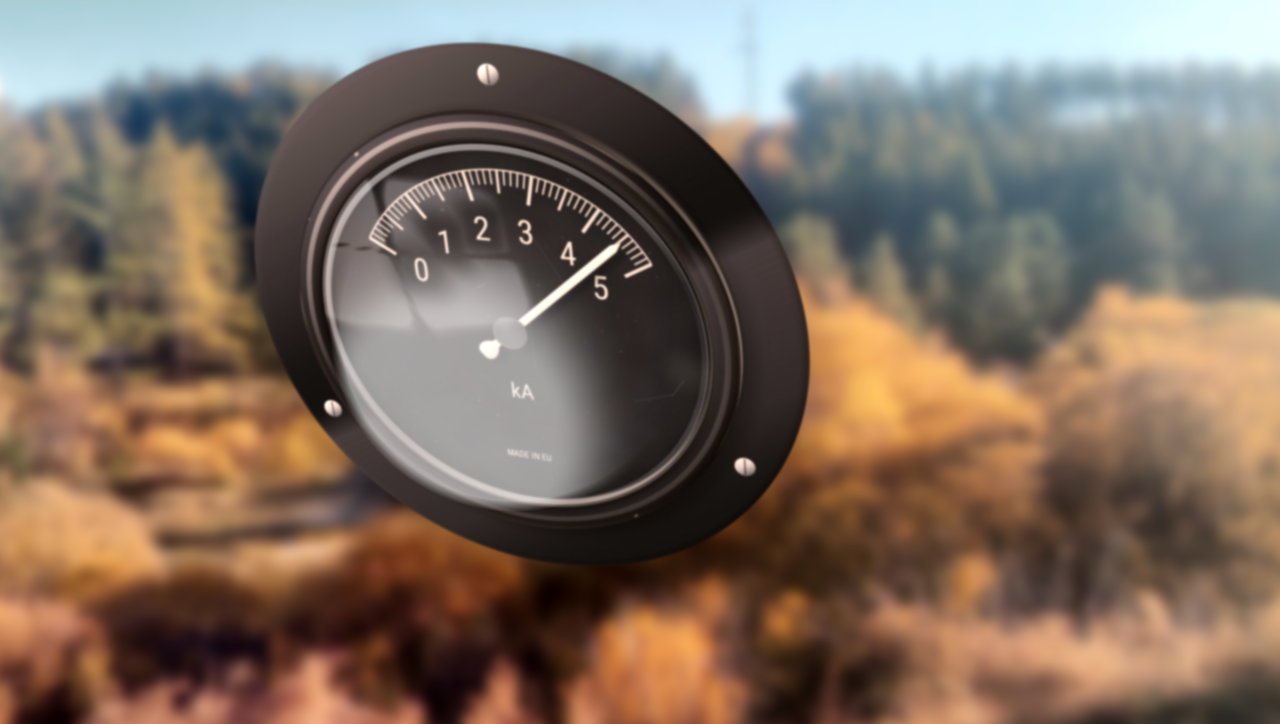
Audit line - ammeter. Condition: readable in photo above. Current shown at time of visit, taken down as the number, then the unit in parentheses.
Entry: 4.5 (kA)
